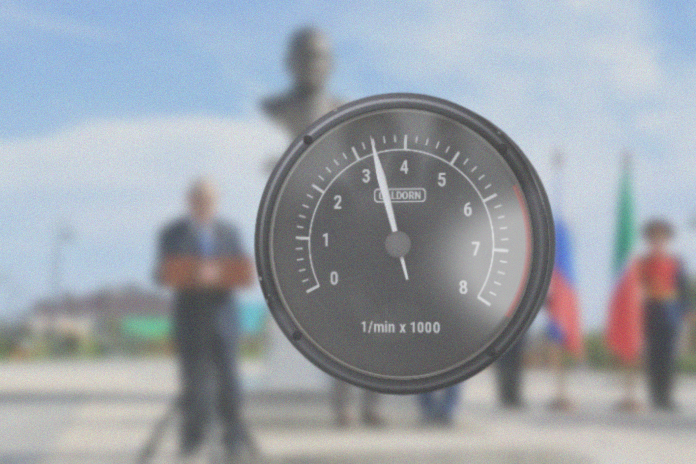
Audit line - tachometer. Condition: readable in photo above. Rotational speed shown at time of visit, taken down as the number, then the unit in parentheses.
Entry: 3400 (rpm)
